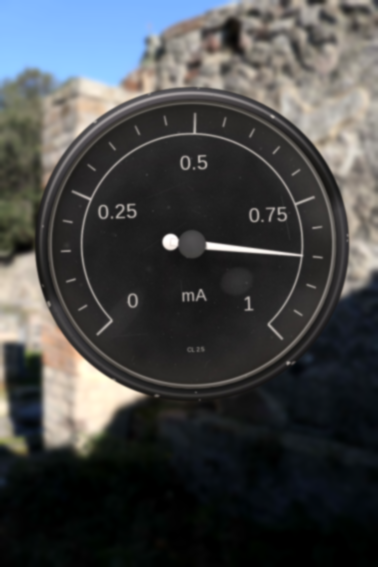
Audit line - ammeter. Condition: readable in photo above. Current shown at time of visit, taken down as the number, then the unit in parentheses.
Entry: 0.85 (mA)
